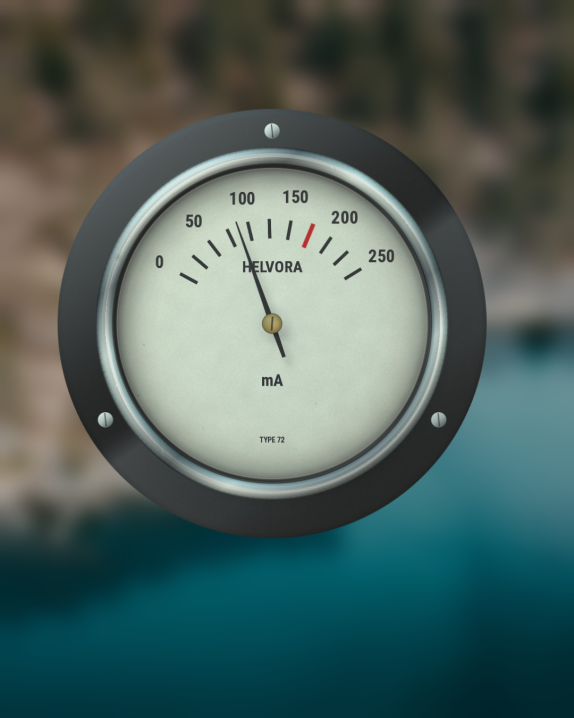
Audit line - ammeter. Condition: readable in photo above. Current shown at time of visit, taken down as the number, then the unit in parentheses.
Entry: 87.5 (mA)
